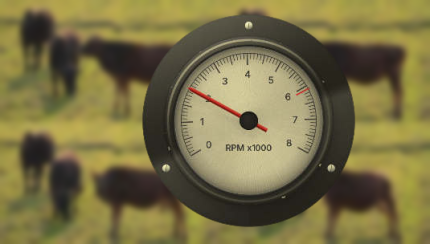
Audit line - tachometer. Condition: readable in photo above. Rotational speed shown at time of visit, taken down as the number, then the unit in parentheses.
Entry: 2000 (rpm)
